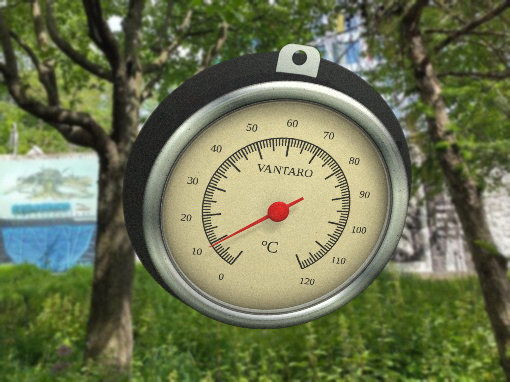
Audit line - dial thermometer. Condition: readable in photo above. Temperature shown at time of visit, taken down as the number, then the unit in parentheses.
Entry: 10 (°C)
